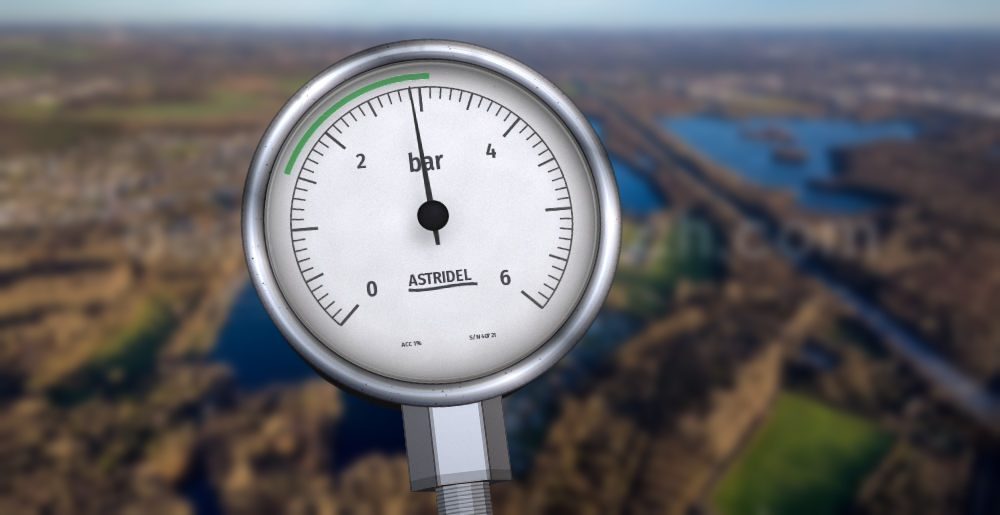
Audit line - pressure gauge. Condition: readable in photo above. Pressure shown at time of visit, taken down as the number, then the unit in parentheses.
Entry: 2.9 (bar)
